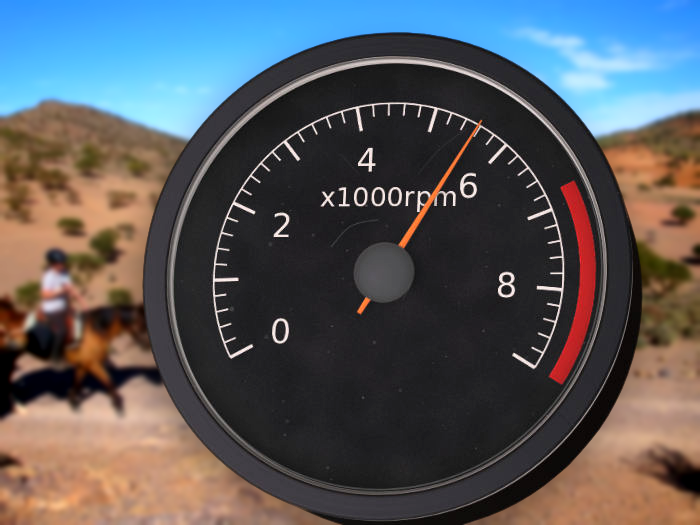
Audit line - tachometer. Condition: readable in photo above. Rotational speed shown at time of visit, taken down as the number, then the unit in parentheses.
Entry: 5600 (rpm)
